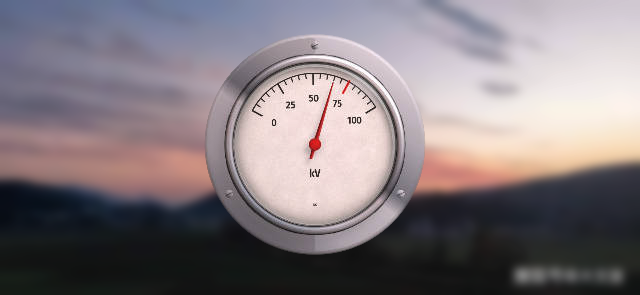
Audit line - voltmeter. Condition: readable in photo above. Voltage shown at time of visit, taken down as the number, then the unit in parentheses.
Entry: 65 (kV)
